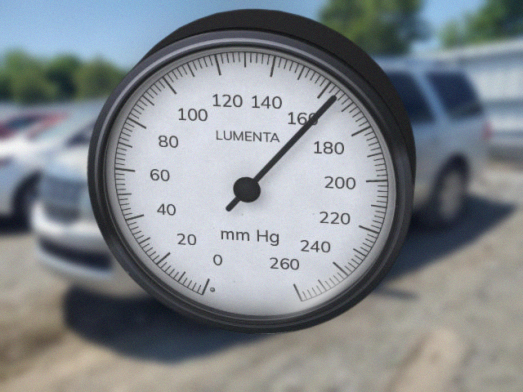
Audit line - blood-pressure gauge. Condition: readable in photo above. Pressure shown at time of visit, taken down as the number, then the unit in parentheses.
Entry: 164 (mmHg)
